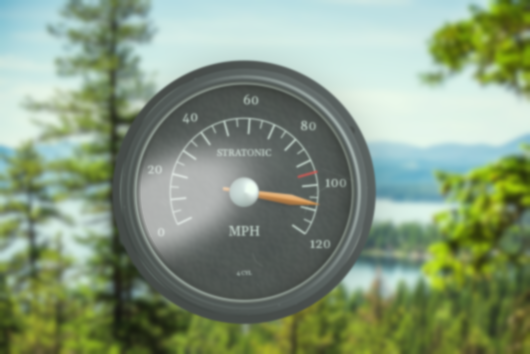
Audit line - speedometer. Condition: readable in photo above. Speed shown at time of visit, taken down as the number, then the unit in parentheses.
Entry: 107.5 (mph)
